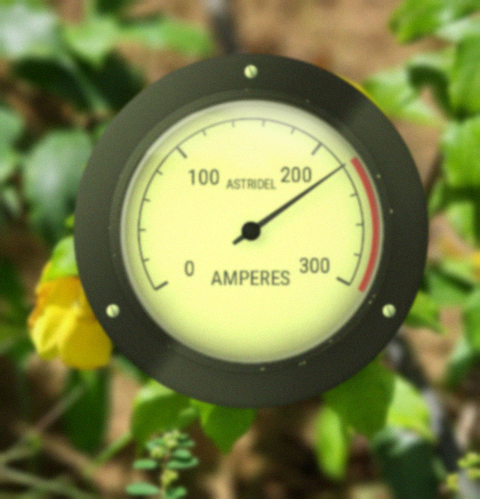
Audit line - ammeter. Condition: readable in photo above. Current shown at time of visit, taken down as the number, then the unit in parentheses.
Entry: 220 (A)
